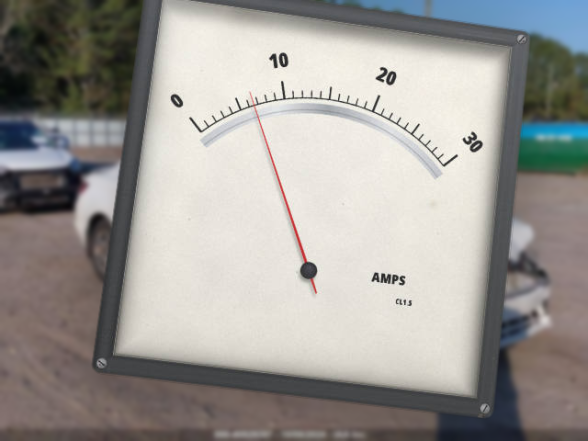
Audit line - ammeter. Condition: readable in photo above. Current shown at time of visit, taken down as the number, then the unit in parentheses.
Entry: 6.5 (A)
